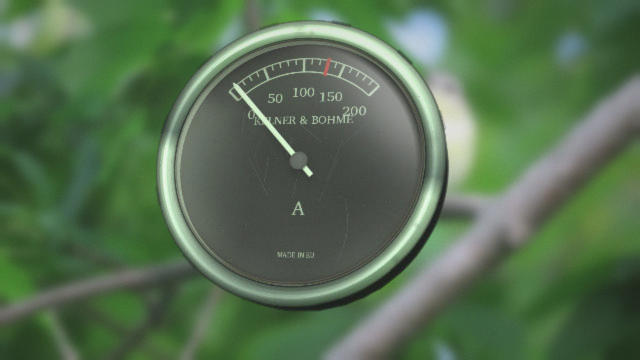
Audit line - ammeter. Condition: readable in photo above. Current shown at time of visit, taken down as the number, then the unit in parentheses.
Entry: 10 (A)
